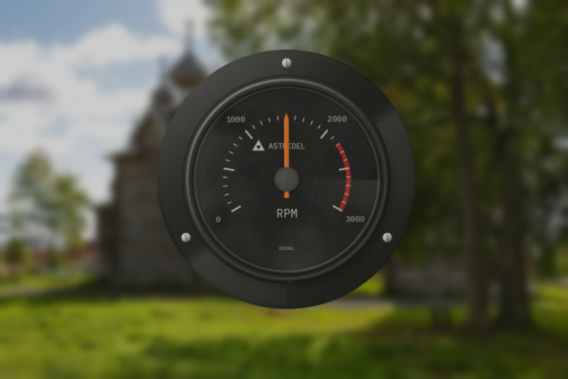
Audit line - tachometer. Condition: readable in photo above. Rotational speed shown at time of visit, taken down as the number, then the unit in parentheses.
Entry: 1500 (rpm)
